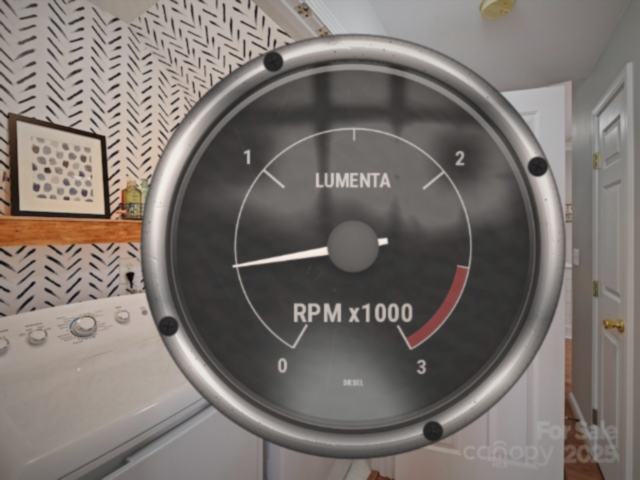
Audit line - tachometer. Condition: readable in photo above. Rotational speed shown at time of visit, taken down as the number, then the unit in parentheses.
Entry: 500 (rpm)
